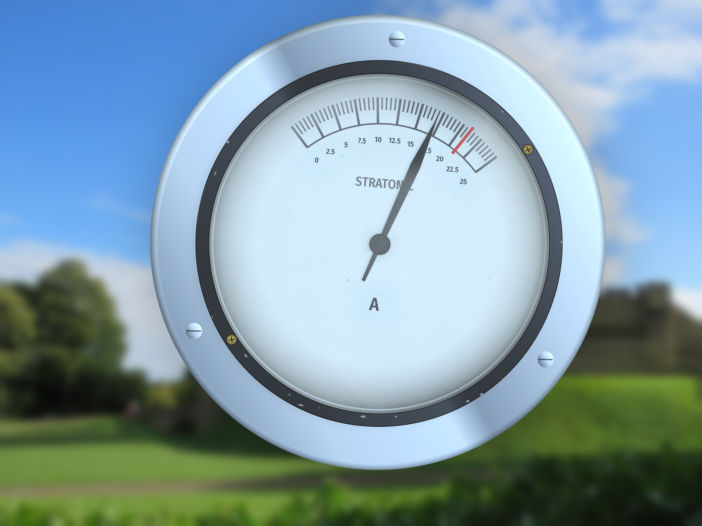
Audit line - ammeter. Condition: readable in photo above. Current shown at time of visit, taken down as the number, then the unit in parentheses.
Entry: 17 (A)
